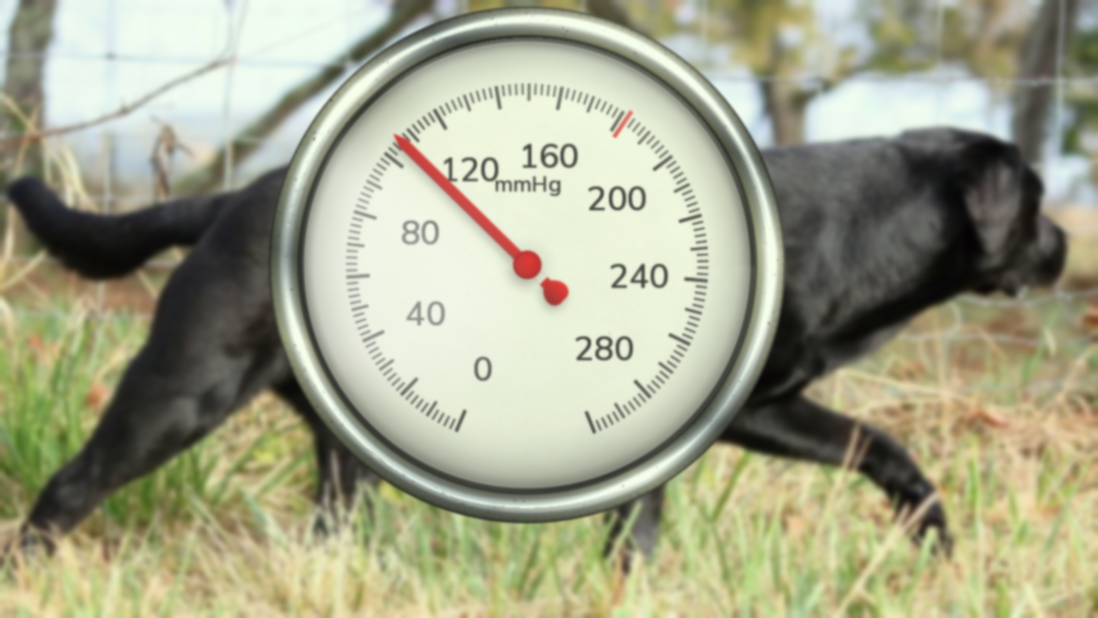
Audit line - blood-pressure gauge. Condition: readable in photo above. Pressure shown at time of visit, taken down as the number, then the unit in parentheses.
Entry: 106 (mmHg)
